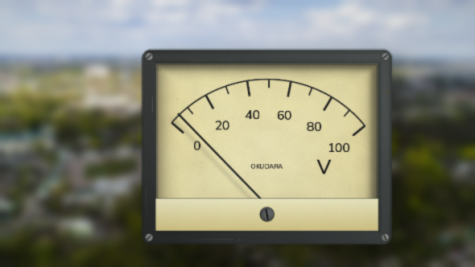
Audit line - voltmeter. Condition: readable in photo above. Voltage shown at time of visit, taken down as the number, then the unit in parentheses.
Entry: 5 (V)
